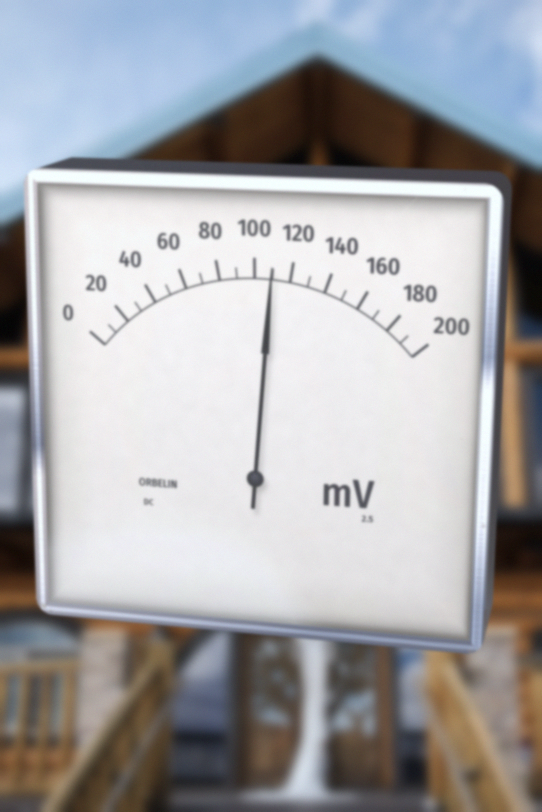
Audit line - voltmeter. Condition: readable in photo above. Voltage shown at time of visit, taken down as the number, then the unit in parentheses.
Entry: 110 (mV)
